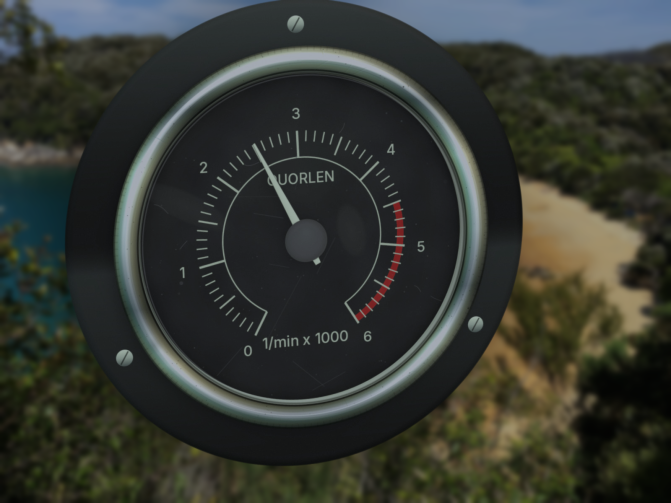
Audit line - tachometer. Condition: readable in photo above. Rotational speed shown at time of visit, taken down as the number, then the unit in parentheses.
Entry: 2500 (rpm)
